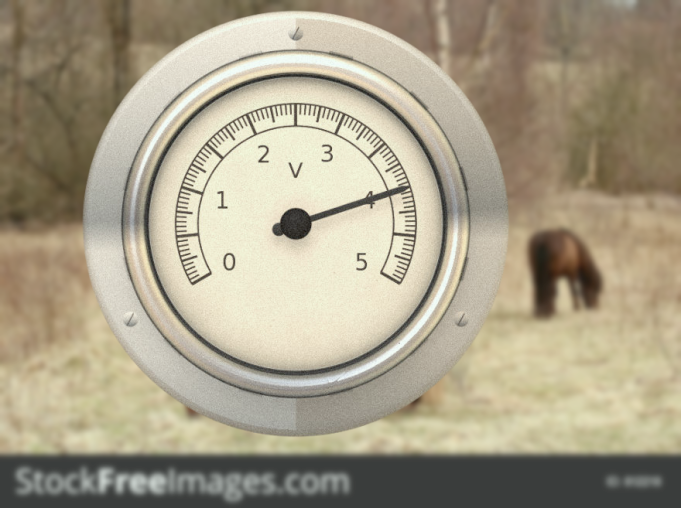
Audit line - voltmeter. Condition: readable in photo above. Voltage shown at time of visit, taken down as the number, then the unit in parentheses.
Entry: 4 (V)
